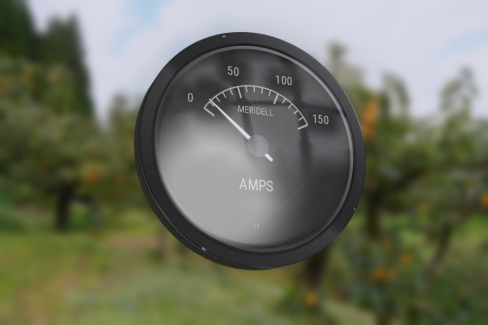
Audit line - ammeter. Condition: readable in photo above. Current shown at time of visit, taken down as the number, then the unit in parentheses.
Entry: 10 (A)
